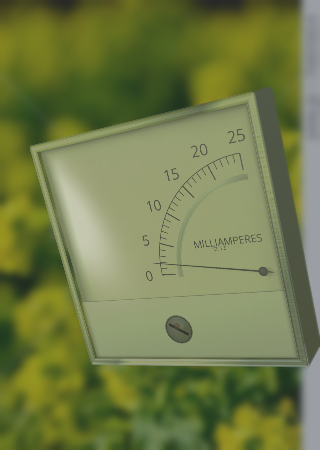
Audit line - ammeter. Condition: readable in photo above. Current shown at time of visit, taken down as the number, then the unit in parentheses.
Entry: 2 (mA)
